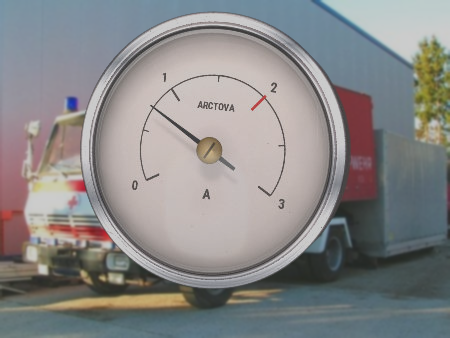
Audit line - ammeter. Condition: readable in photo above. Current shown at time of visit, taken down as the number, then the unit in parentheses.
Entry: 0.75 (A)
